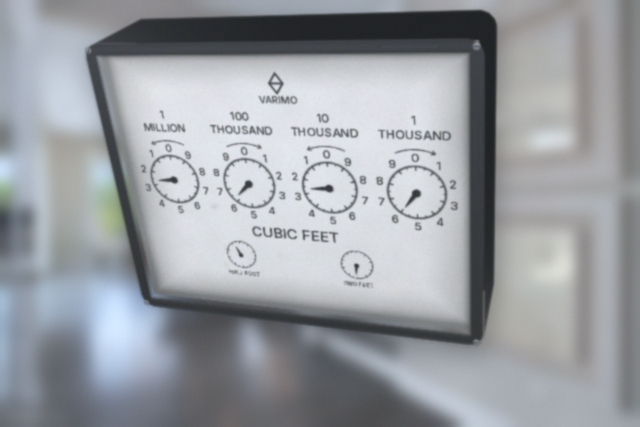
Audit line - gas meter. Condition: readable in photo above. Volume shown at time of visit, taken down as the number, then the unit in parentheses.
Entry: 262600 (ft³)
